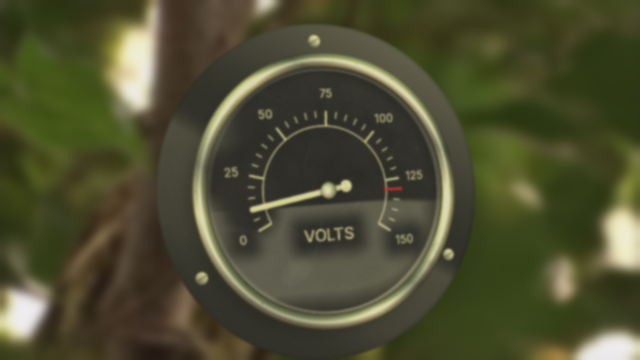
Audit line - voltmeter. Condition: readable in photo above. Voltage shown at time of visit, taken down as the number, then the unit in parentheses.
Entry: 10 (V)
